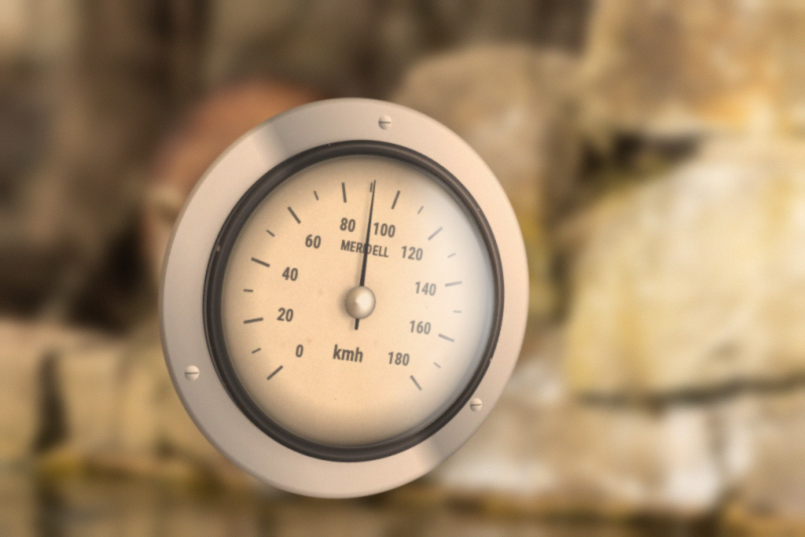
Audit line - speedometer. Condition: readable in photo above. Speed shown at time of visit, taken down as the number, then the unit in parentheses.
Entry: 90 (km/h)
